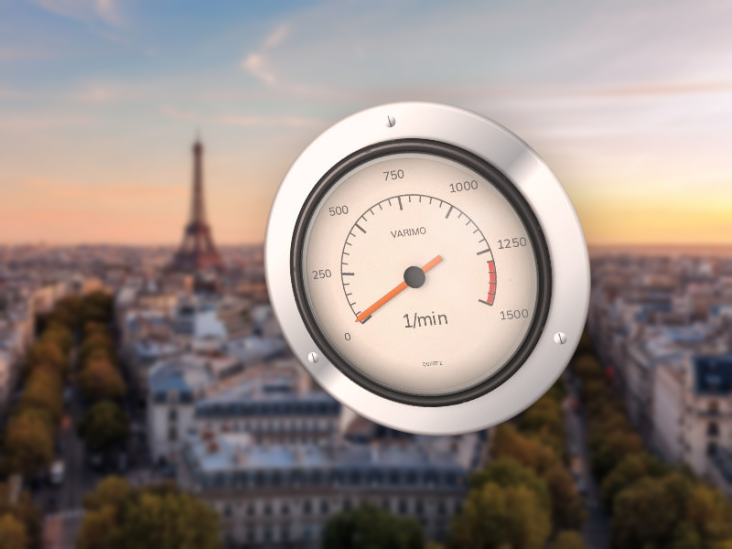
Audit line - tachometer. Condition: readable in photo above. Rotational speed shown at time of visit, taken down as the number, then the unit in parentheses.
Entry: 25 (rpm)
